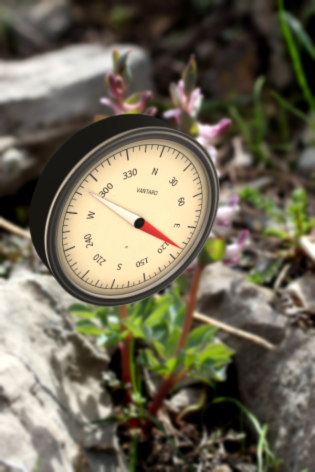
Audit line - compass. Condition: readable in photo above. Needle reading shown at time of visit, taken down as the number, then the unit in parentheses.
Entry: 110 (°)
